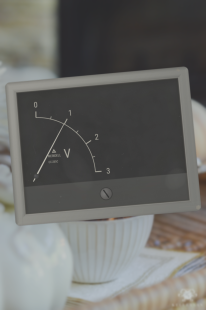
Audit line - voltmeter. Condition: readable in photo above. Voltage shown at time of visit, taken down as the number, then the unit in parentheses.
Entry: 1 (V)
